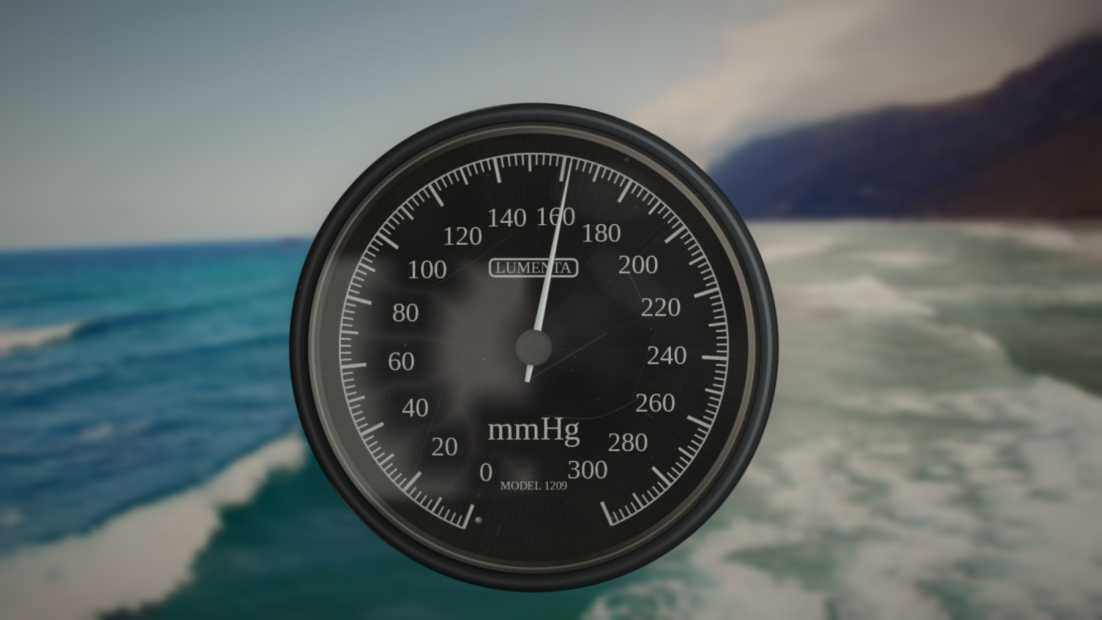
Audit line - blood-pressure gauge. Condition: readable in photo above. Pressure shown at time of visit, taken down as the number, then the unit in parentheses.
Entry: 162 (mmHg)
